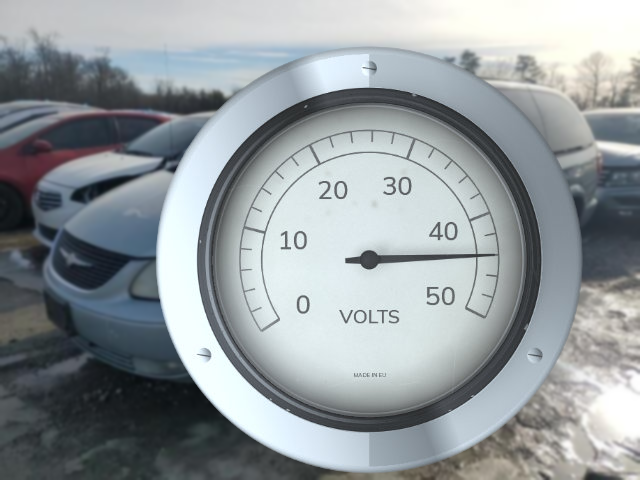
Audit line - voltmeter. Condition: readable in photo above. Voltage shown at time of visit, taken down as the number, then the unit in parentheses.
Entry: 44 (V)
